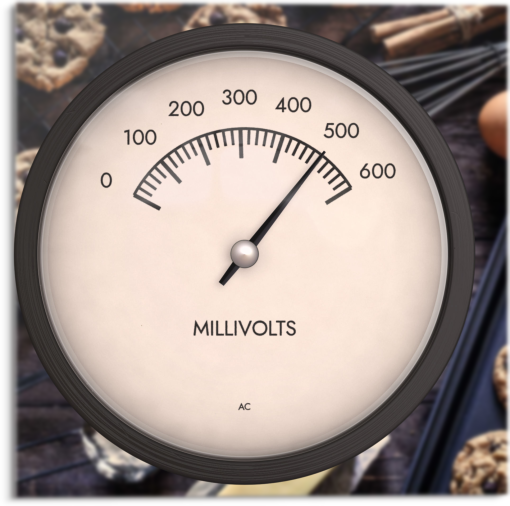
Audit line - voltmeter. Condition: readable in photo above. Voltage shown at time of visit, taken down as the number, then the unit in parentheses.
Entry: 500 (mV)
